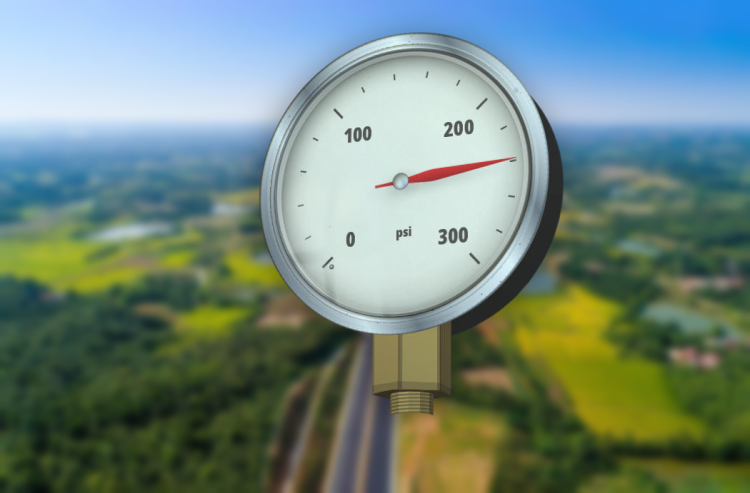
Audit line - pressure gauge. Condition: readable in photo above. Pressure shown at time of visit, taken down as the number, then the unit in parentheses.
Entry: 240 (psi)
